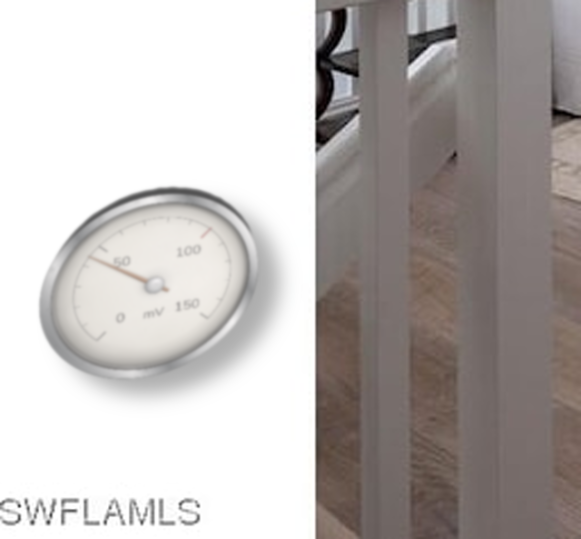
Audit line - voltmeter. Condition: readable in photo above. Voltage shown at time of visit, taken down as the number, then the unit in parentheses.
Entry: 45 (mV)
